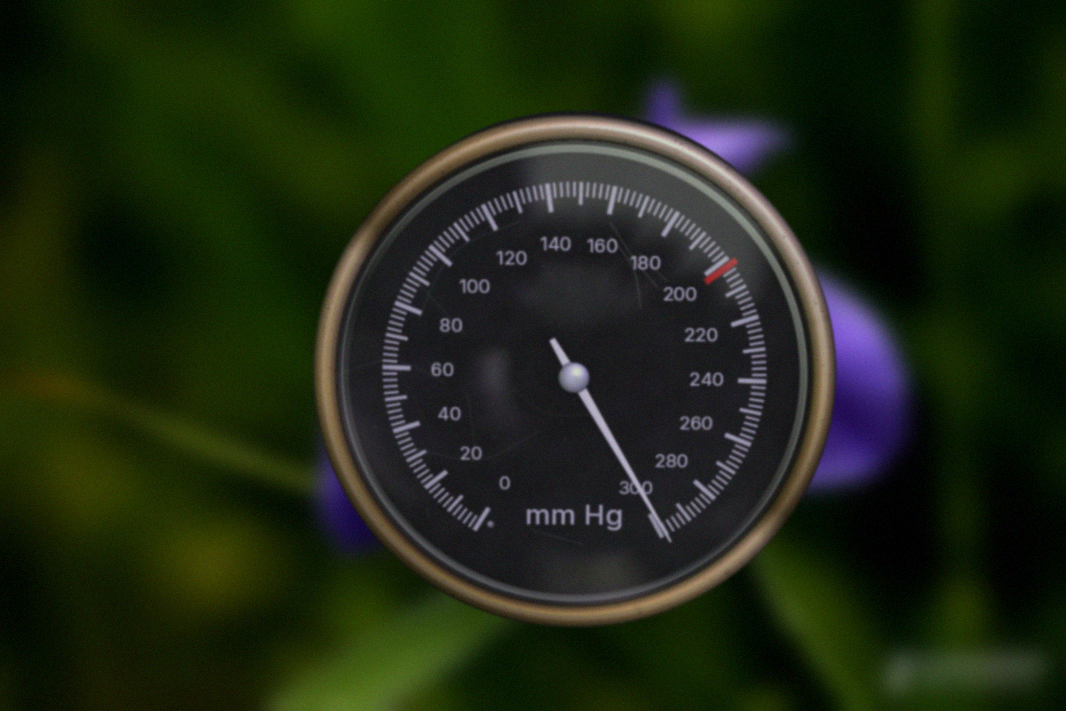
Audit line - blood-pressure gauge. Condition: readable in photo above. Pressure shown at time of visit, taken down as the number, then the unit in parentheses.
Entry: 298 (mmHg)
